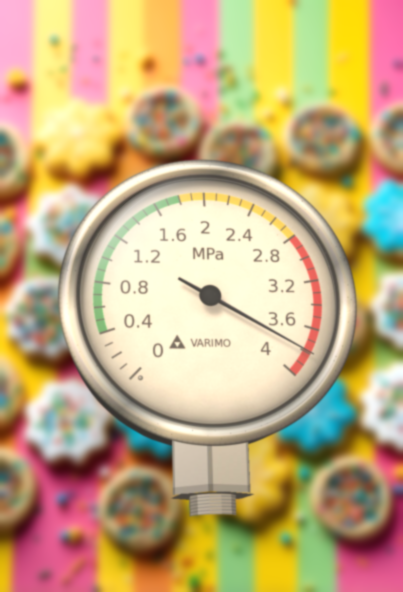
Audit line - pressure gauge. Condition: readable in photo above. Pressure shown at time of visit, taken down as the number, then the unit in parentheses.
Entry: 3.8 (MPa)
